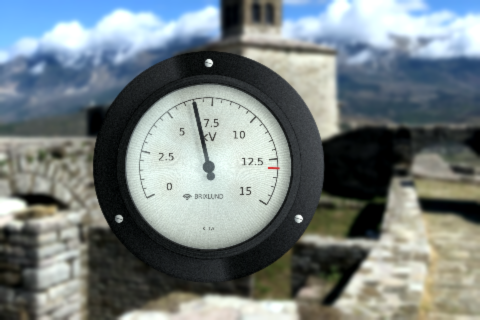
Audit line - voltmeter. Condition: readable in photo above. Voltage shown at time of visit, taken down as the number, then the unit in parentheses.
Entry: 6.5 (kV)
